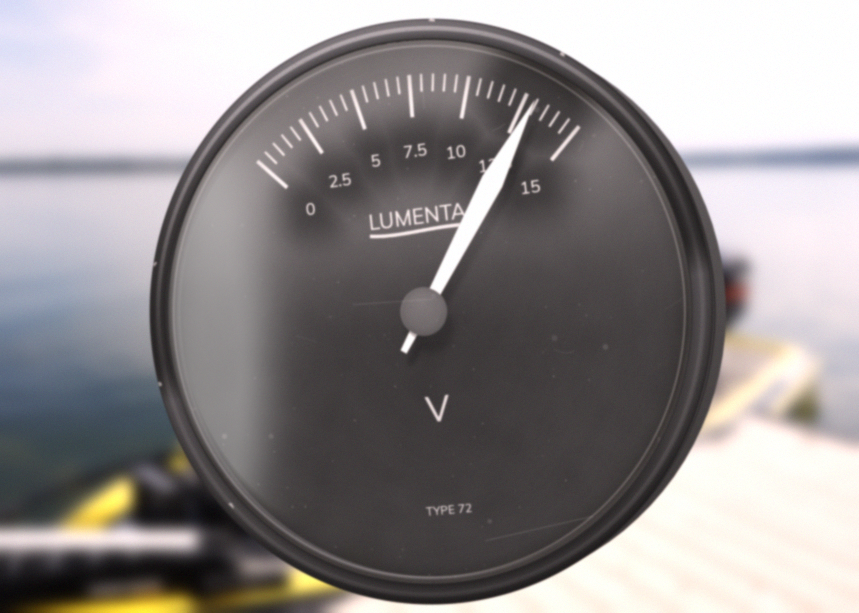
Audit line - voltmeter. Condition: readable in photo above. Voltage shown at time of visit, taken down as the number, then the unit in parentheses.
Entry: 13 (V)
